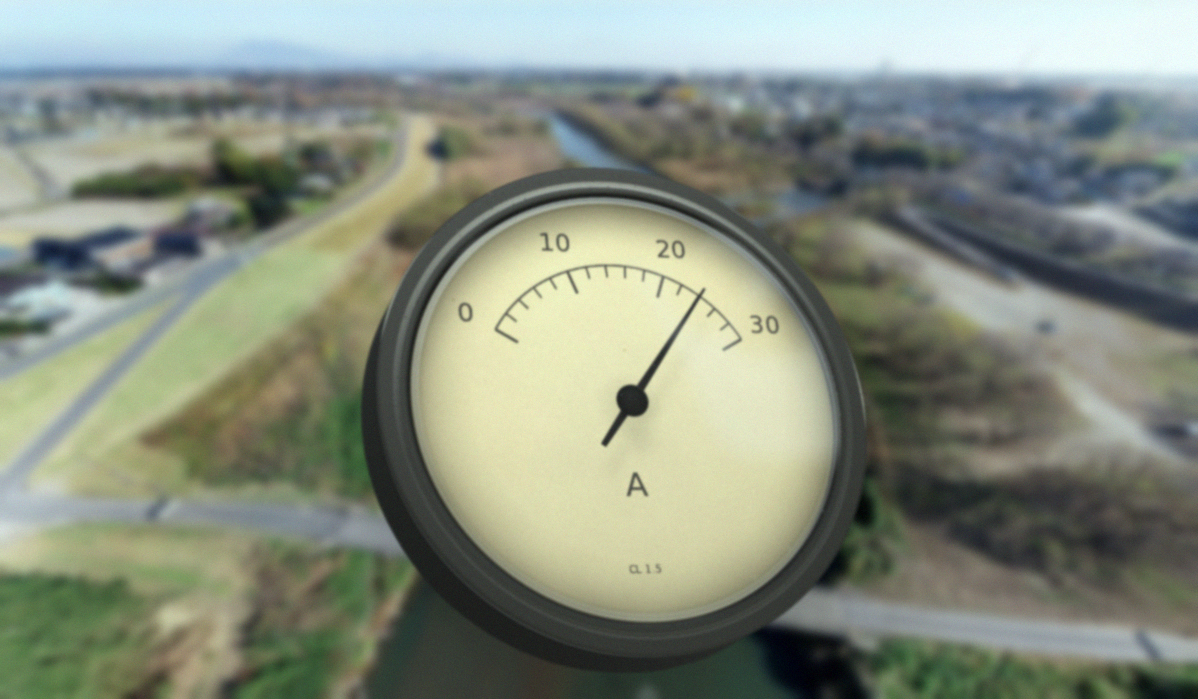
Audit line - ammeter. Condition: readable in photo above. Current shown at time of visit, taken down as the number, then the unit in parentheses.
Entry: 24 (A)
